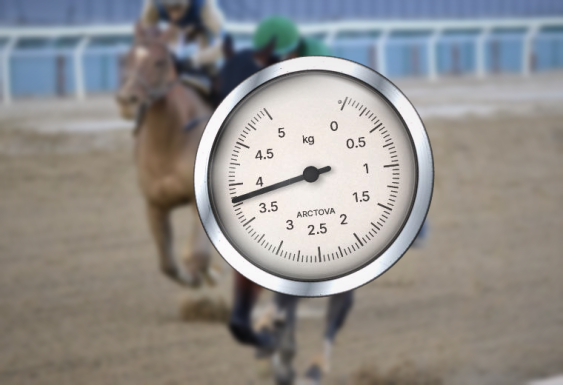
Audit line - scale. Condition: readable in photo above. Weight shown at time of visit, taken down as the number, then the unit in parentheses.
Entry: 3.8 (kg)
